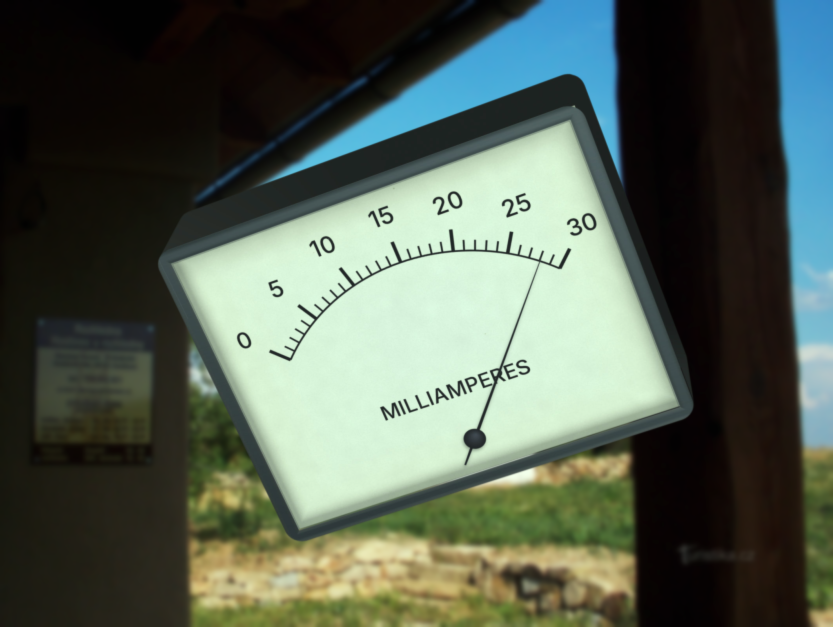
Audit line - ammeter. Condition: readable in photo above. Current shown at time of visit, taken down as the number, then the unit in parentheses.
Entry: 28 (mA)
